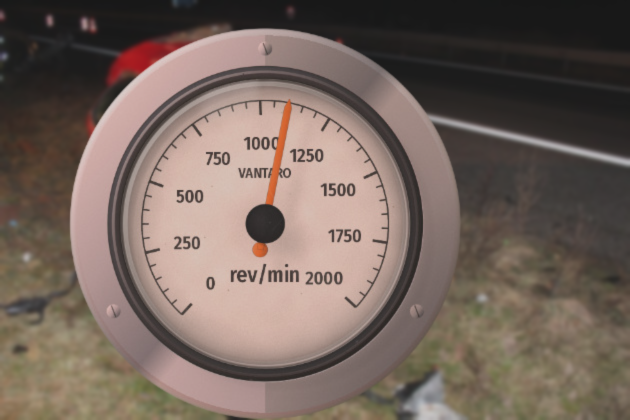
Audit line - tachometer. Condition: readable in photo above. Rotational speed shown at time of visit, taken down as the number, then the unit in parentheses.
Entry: 1100 (rpm)
